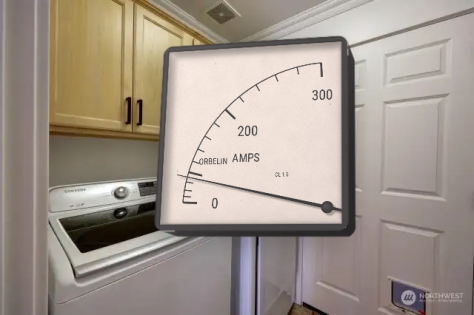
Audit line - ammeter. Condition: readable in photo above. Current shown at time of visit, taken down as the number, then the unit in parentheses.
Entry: 90 (A)
